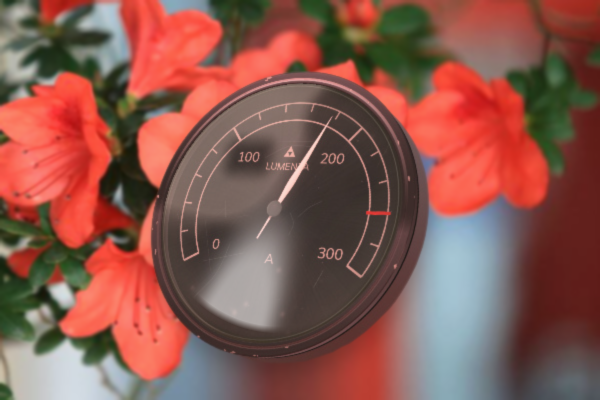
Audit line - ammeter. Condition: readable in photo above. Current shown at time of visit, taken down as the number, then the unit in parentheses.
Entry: 180 (A)
